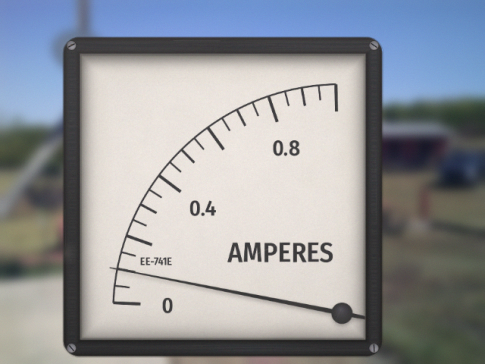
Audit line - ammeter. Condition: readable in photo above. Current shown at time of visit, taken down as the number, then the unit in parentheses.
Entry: 0.1 (A)
